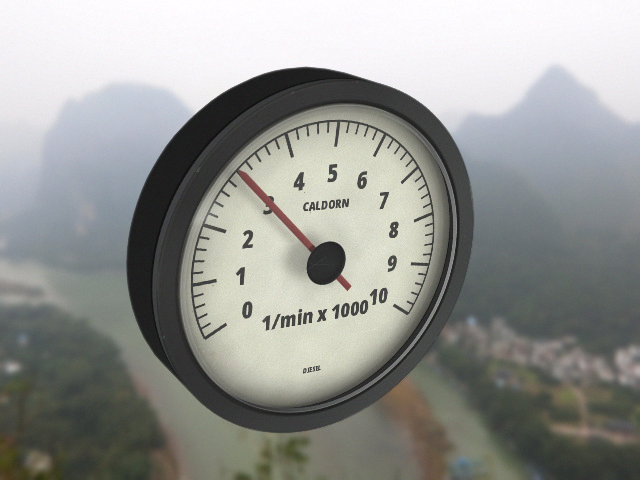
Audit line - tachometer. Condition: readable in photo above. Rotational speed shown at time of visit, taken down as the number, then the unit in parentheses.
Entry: 3000 (rpm)
